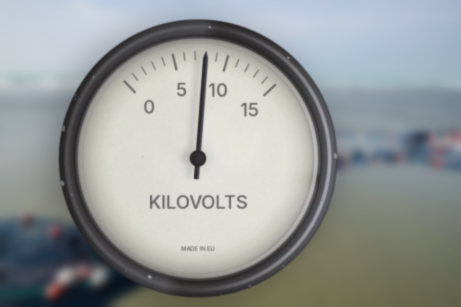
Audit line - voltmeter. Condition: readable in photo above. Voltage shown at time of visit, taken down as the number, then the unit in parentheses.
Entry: 8 (kV)
